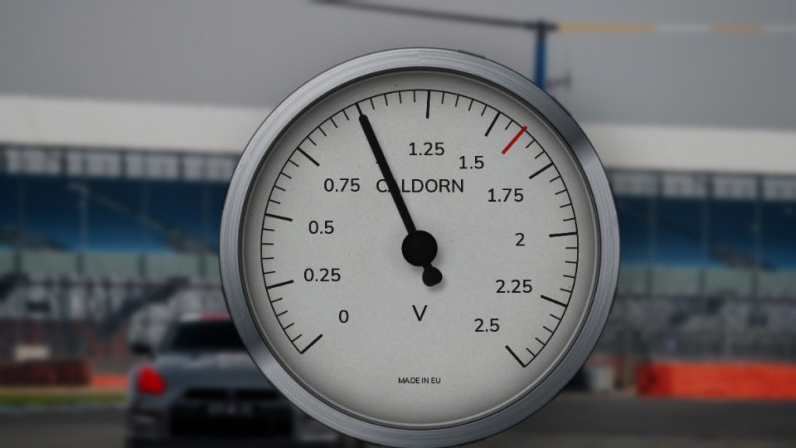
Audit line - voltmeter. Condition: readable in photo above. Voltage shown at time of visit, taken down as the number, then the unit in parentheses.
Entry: 1 (V)
